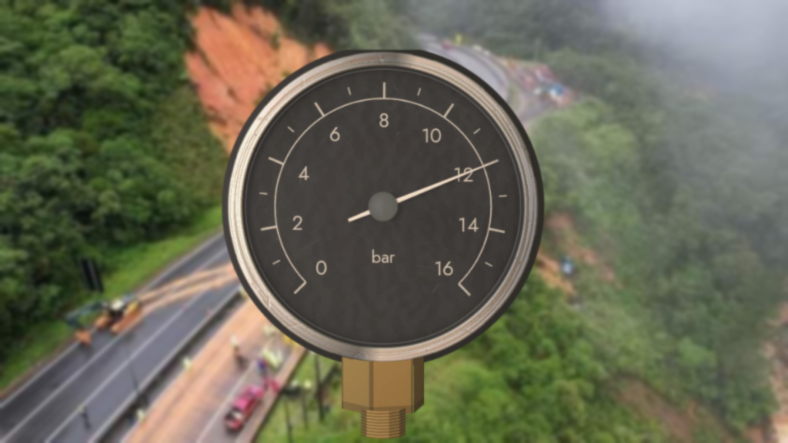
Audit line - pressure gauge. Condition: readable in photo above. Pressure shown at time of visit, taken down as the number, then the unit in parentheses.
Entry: 12 (bar)
